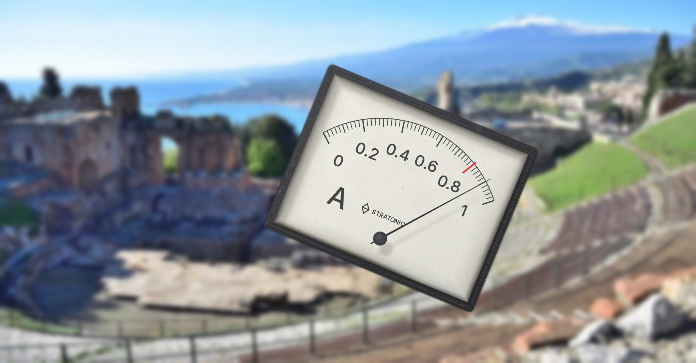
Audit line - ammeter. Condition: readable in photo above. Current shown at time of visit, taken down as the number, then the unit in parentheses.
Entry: 0.9 (A)
